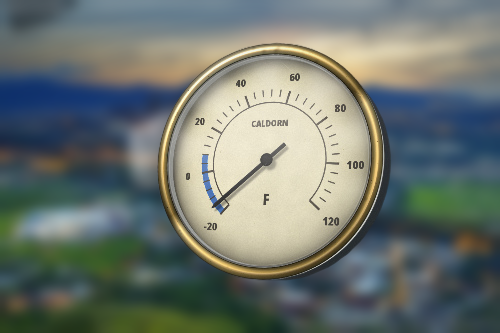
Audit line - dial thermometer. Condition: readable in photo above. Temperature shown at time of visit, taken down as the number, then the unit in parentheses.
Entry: -16 (°F)
